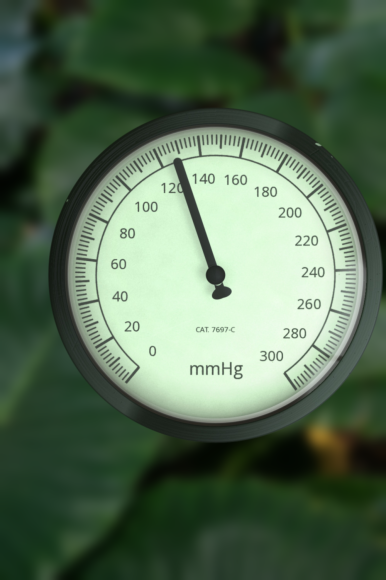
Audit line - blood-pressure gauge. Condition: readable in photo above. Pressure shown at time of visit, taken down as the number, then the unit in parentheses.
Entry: 128 (mmHg)
